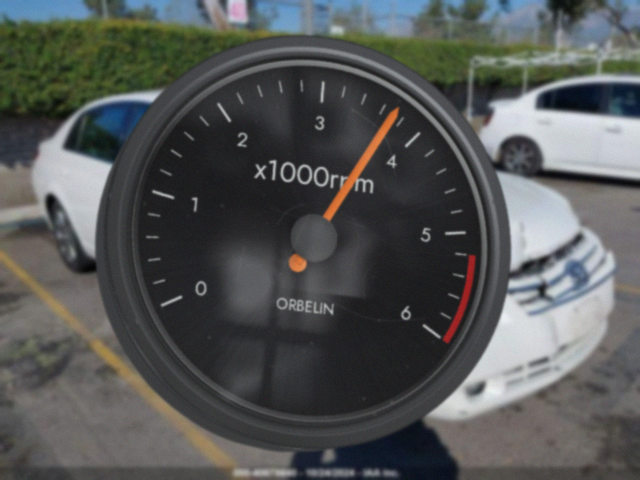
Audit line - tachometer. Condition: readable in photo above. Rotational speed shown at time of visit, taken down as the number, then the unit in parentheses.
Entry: 3700 (rpm)
